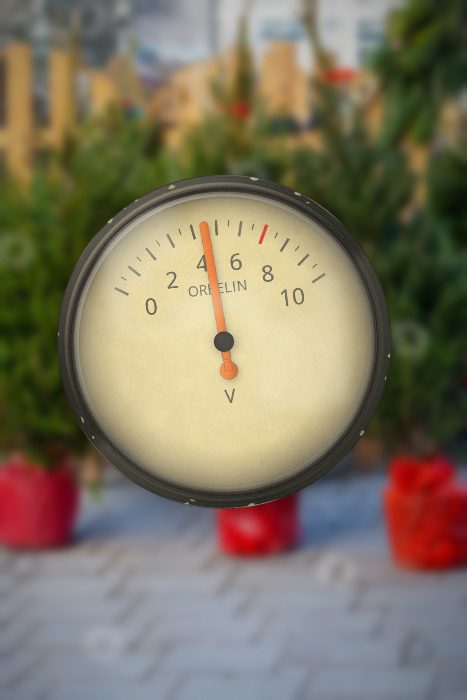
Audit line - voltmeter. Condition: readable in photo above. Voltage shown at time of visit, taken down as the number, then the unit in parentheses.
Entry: 4.5 (V)
